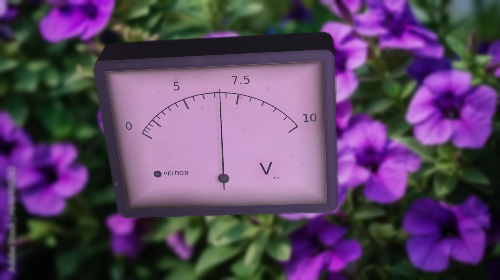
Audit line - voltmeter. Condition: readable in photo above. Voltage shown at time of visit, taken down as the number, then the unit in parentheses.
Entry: 6.75 (V)
